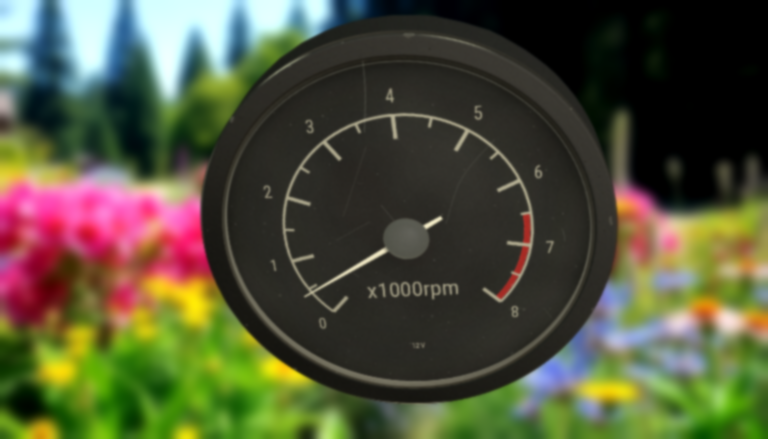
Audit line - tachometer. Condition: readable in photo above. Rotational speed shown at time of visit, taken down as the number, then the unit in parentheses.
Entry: 500 (rpm)
